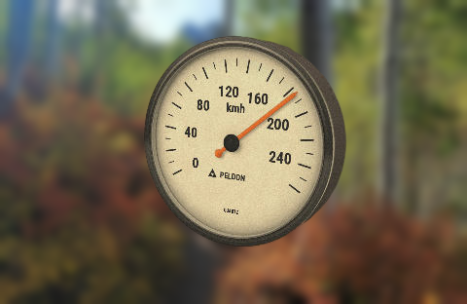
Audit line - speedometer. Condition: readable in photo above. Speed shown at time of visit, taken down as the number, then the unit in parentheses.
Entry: 185 (km/h)
